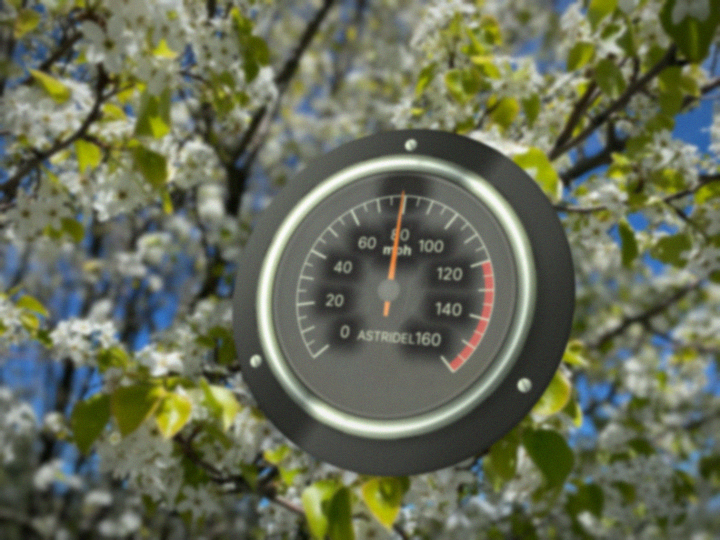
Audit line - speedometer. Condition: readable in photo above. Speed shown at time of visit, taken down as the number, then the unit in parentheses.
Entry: 80 (mph)
